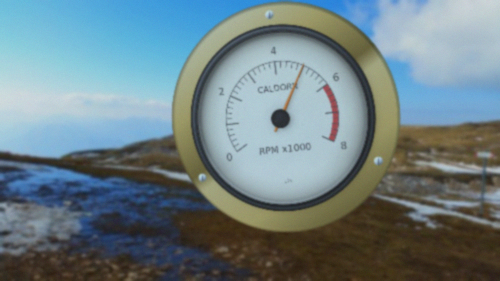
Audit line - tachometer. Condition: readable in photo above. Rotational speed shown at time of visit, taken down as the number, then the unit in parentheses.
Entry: 5000 (rpm)
